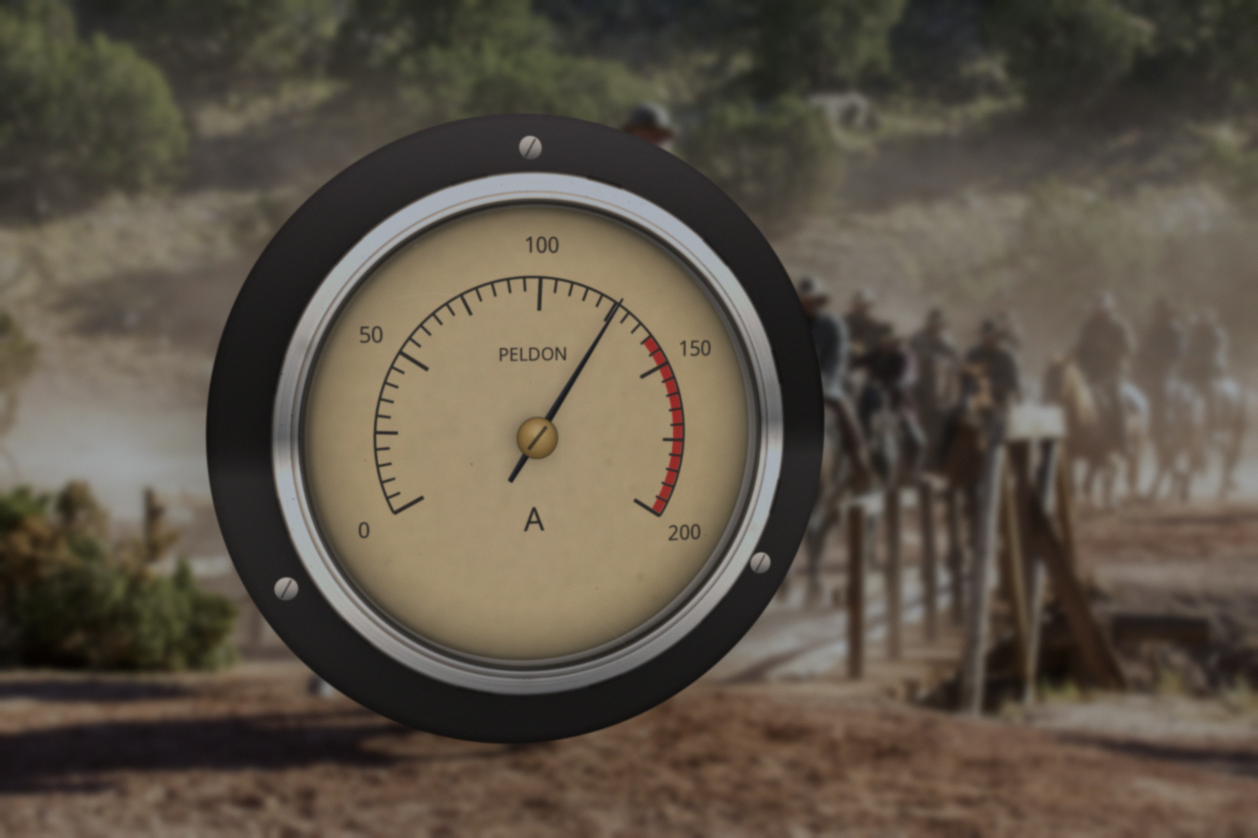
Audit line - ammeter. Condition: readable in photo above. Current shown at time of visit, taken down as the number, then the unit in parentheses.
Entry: 125 (A)
